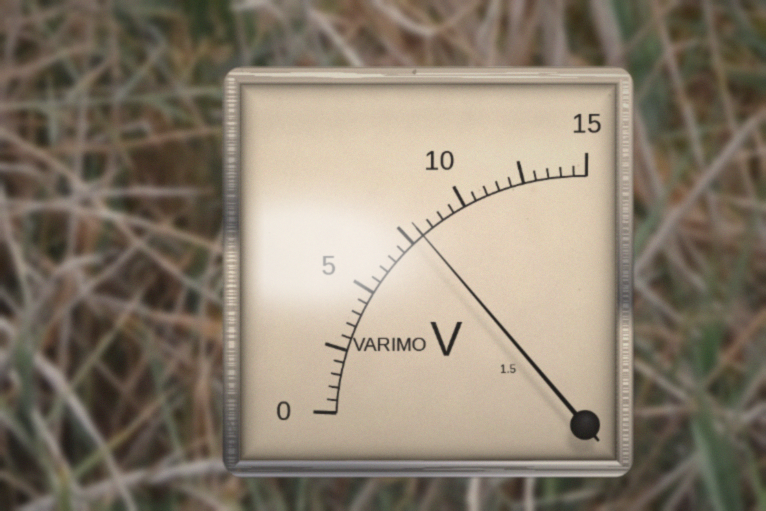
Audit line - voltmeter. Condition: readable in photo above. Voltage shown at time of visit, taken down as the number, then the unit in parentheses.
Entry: 8 (V)
